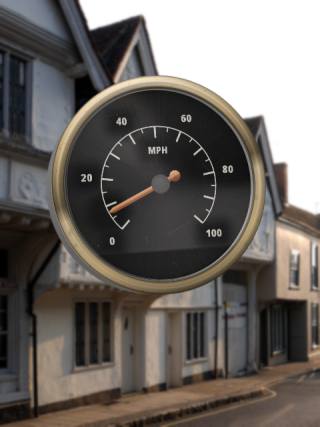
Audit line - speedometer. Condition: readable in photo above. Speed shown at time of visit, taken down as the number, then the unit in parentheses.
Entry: 7.5 (mph)
